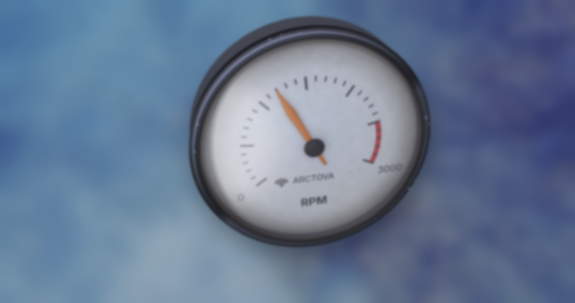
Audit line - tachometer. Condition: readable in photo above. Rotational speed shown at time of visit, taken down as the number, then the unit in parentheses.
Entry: 1200 (rpm)
